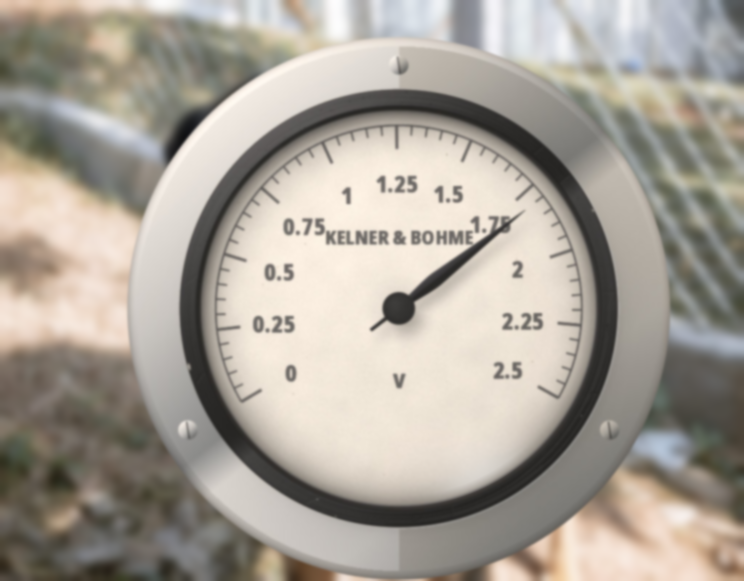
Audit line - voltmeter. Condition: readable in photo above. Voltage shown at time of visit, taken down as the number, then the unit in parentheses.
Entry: 1.8 (V)
